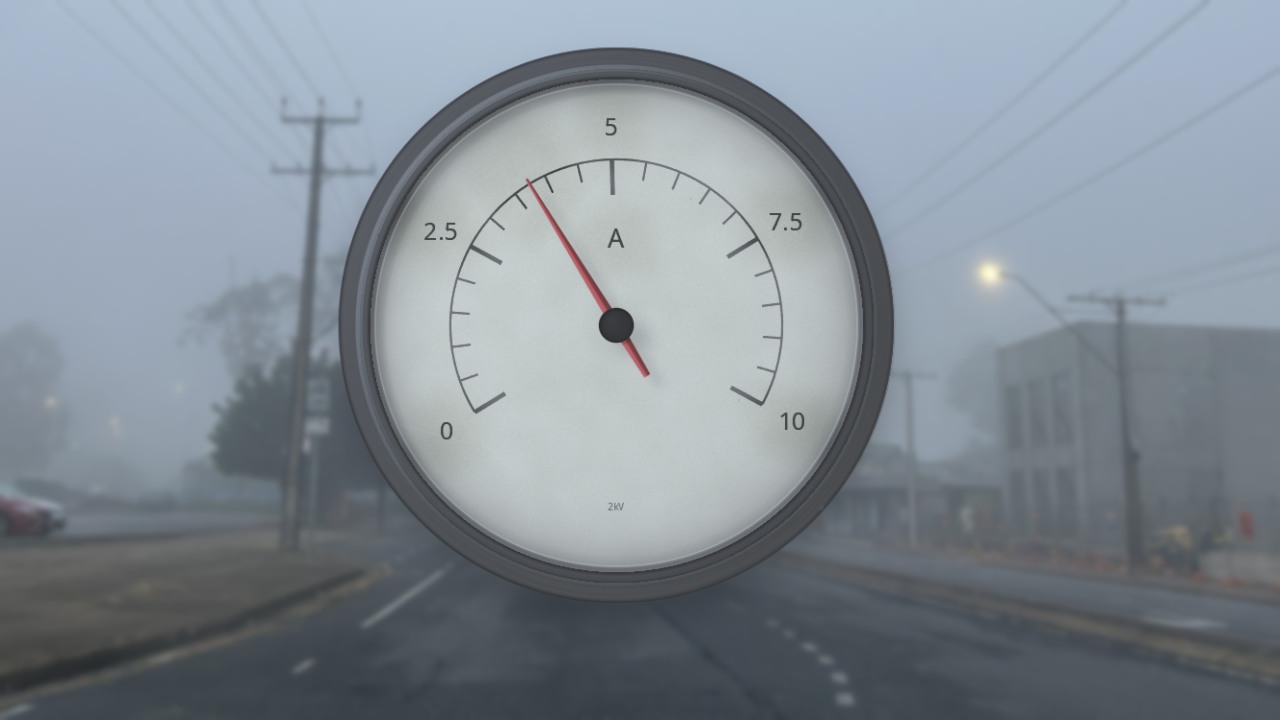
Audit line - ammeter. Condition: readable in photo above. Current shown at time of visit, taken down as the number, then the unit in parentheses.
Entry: 3.75 (A)
